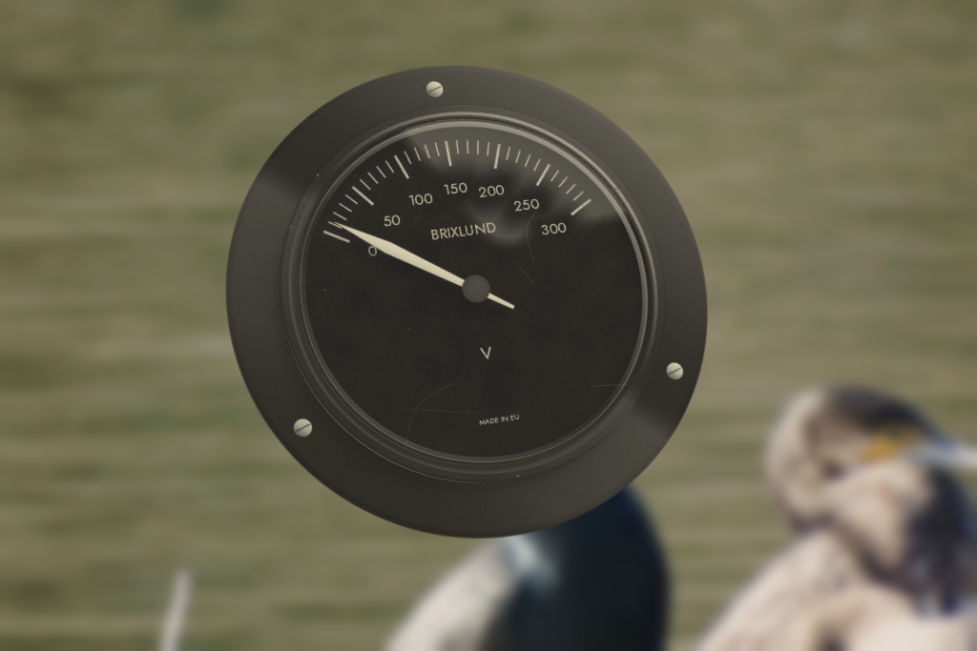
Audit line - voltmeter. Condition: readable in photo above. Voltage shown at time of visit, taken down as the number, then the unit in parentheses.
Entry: 10 (V)
